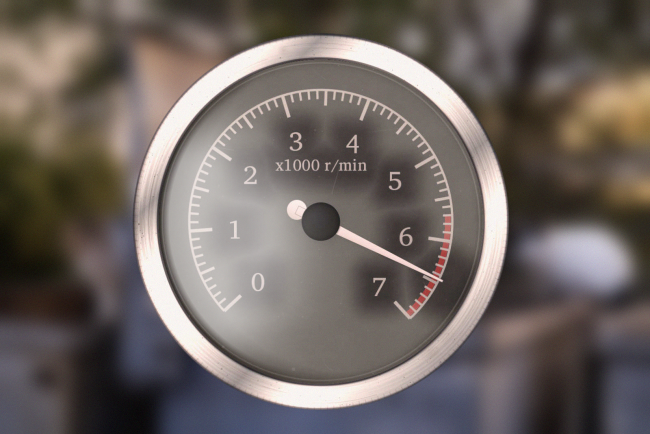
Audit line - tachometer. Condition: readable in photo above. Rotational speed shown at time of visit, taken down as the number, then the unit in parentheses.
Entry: 6450 (rpm)
